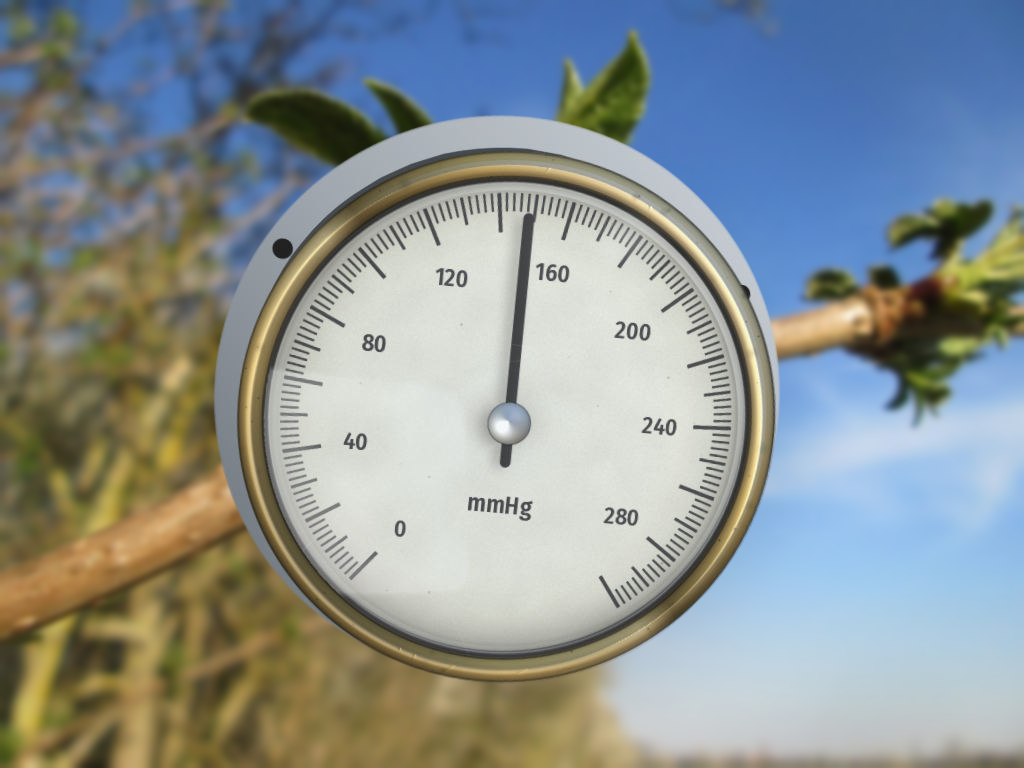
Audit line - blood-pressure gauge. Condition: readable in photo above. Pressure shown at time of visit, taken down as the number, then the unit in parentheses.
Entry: 148 (mmHg)
